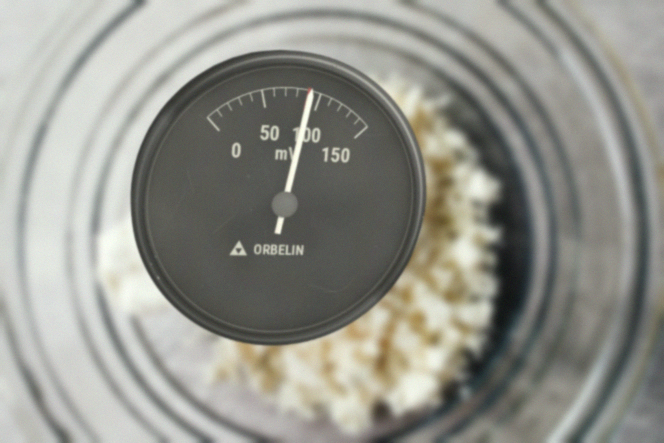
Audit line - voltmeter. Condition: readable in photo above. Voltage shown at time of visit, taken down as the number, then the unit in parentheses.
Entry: 90 (mV)
